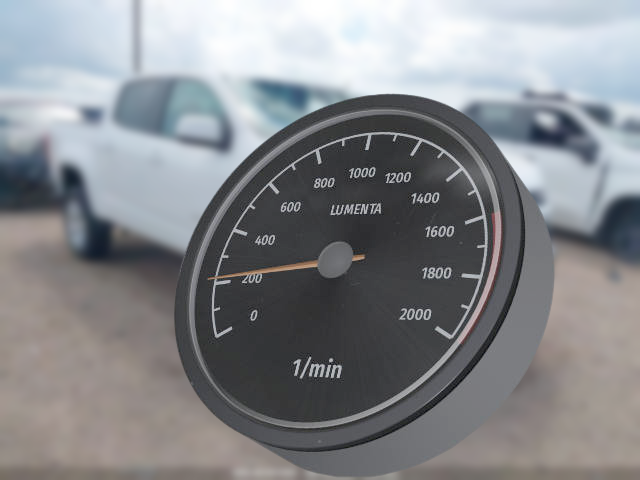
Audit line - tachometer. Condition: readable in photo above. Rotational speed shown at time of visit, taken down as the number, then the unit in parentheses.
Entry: 200 (rpm)
